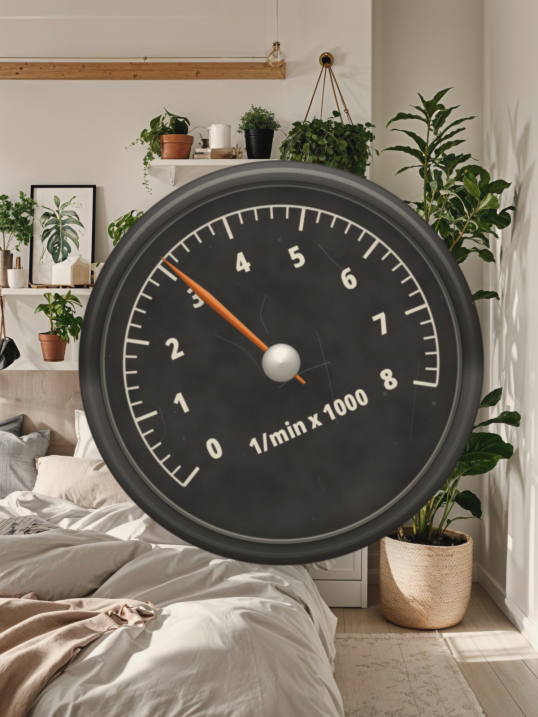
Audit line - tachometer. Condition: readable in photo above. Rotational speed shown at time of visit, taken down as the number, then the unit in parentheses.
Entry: 3100 (rpm)
